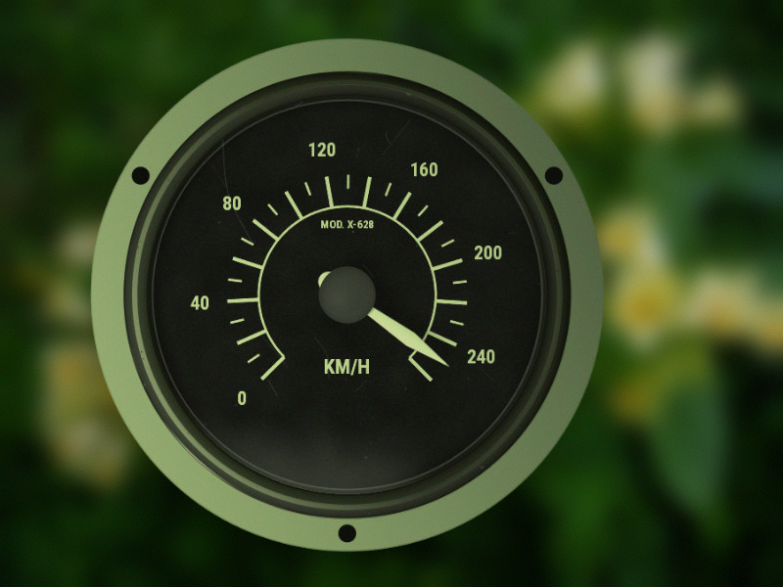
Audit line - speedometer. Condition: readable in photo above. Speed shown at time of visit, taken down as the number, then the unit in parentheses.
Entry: 250 (km/h)
